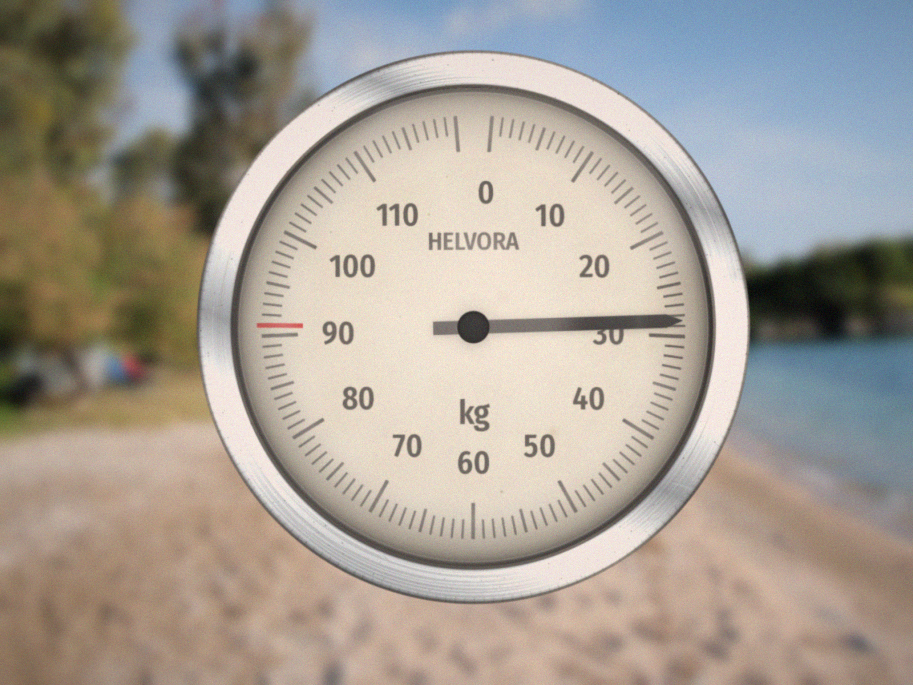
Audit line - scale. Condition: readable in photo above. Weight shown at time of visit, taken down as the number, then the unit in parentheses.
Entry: 28.5 (kg)
